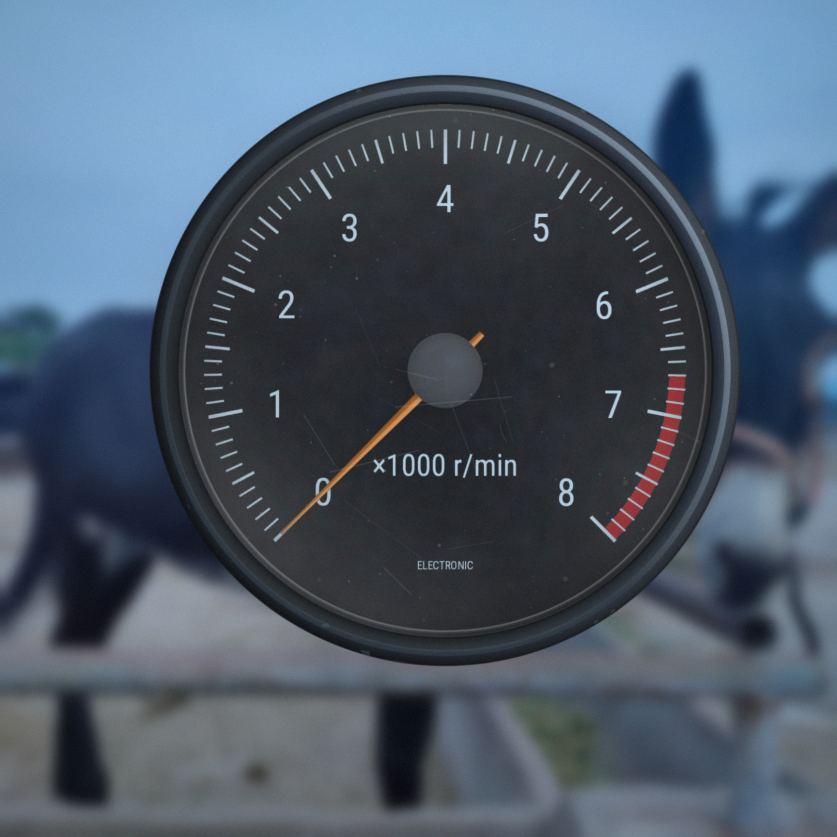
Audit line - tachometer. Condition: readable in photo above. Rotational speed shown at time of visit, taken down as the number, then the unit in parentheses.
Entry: 0 (rpm)
